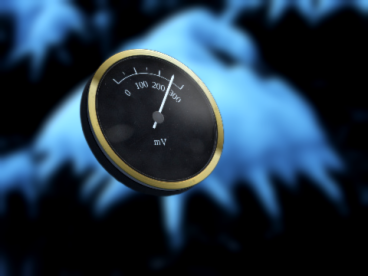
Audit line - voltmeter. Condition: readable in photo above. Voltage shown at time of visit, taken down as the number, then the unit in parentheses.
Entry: 250 (mV)
